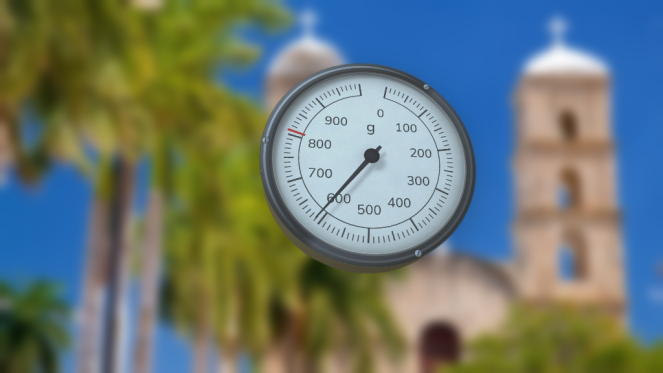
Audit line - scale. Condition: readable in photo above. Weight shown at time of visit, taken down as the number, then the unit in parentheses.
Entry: 610 (g)
